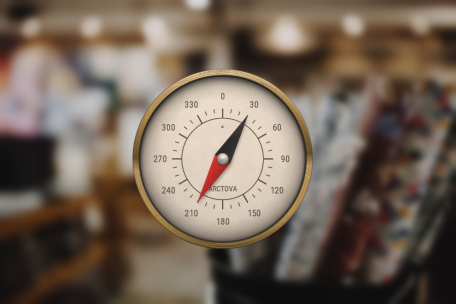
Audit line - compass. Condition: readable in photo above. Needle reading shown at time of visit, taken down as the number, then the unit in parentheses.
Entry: 210 (°)
